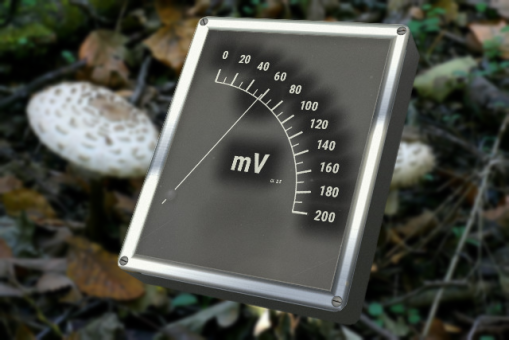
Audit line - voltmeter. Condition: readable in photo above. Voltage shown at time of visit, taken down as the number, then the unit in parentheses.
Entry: 60 (mV)
